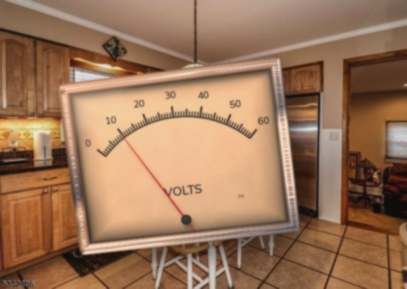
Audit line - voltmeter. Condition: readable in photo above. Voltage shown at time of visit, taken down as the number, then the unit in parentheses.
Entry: 10 (V)
